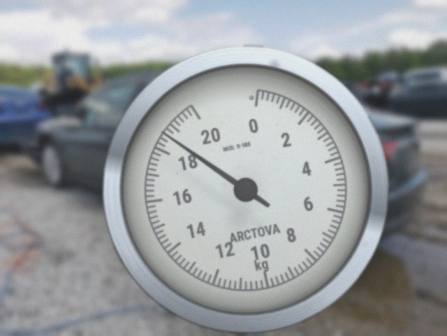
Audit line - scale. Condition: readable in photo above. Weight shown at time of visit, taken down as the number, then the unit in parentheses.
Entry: 18.6 (kg)
